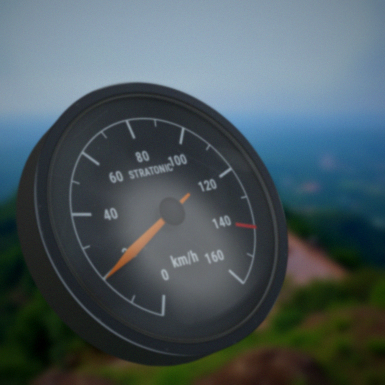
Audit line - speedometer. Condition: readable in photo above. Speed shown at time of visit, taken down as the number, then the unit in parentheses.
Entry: 20 (km/h)
